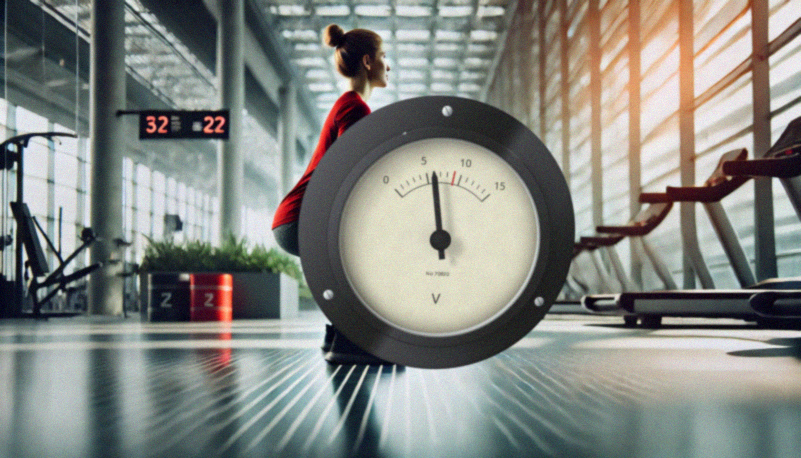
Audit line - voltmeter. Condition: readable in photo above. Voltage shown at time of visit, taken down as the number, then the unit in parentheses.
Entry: 6 (V)
